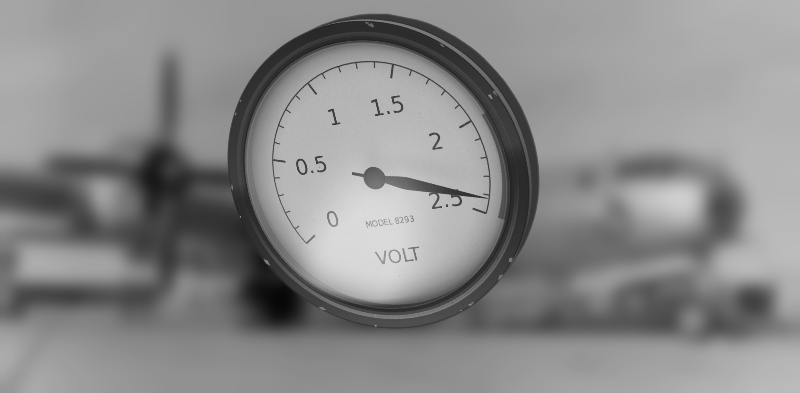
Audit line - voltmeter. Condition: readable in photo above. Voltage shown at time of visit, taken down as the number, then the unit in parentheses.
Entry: 2.4 (V)
